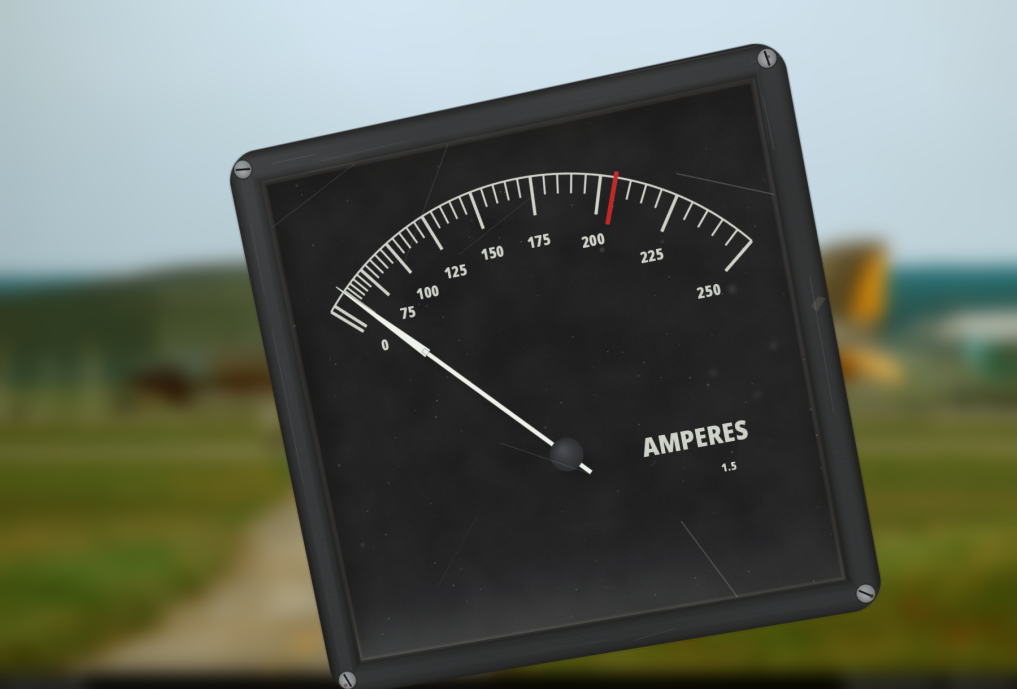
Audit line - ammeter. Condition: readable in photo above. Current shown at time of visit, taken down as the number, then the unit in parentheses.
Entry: 50 (A)
